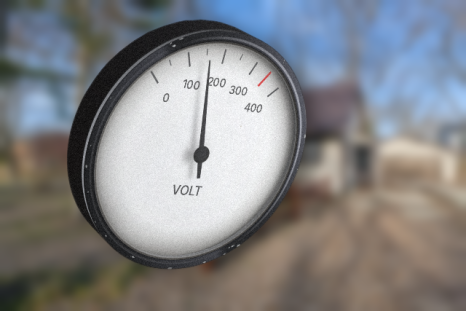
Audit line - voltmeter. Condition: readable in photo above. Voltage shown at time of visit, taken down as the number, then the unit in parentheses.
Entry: 150 (V)
